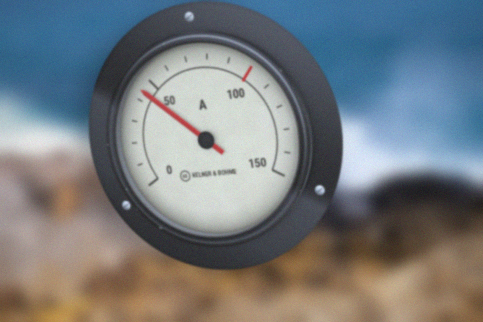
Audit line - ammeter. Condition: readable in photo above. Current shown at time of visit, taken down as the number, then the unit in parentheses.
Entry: 45 (A)
